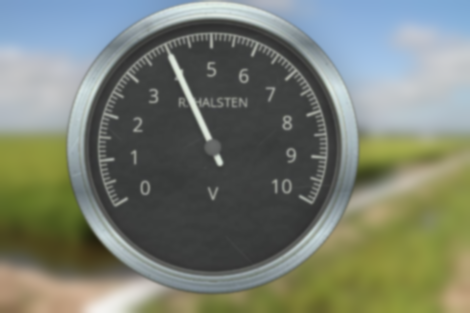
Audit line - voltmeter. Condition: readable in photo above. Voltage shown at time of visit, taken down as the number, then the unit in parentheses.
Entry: 4 (V)
